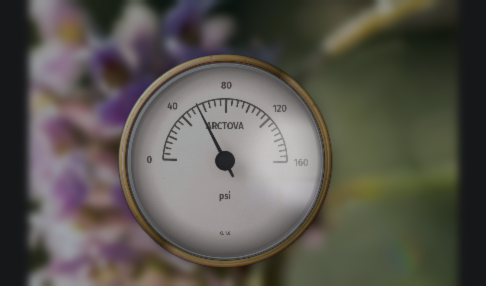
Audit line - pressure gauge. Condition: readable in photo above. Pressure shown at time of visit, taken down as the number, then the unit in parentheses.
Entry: 55 (psi)
